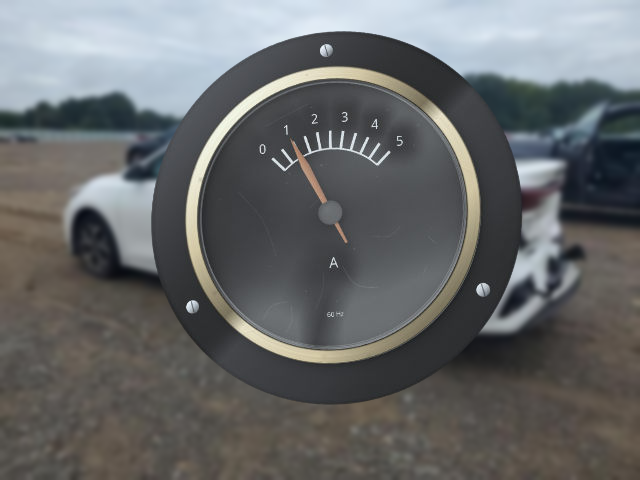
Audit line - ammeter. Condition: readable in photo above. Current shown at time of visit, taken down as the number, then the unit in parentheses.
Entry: 1 (A)
